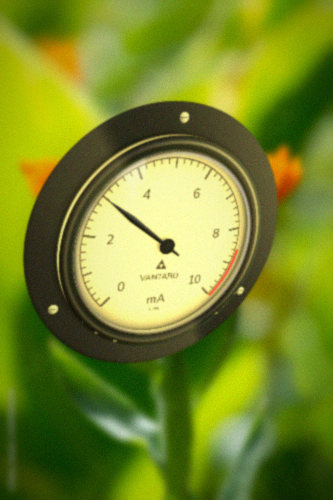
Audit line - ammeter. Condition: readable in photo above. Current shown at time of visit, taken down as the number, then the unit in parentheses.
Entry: 3 (mA)
